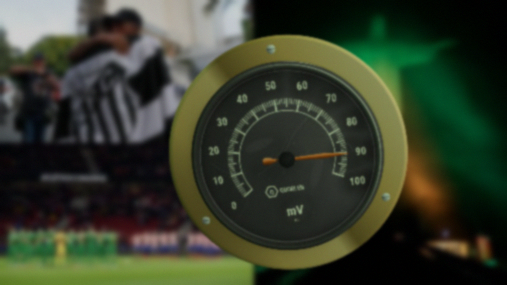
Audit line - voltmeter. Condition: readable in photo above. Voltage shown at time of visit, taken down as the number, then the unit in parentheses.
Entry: 90 (mV)
